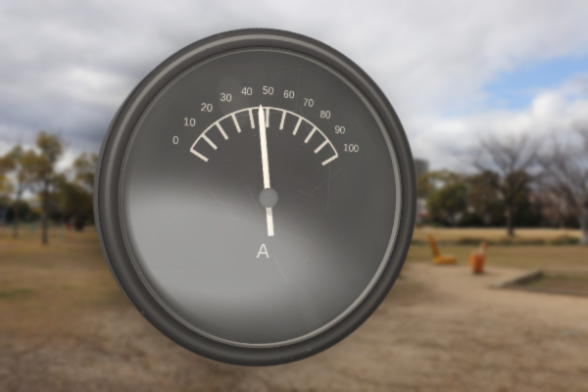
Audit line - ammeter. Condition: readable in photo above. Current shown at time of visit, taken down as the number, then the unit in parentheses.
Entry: 45 (A)
